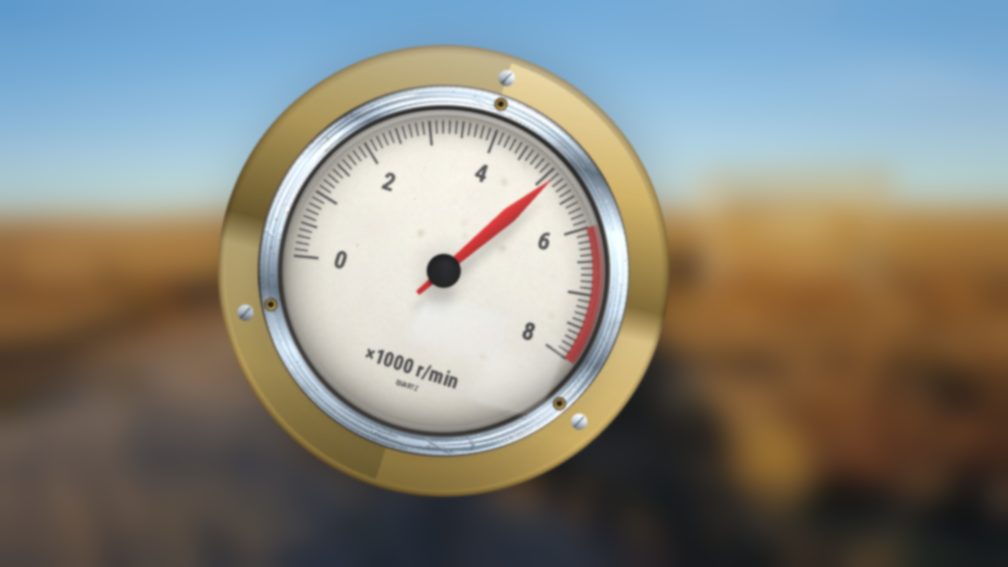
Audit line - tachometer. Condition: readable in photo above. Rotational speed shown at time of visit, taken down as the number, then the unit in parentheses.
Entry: 5100 (rpm)
